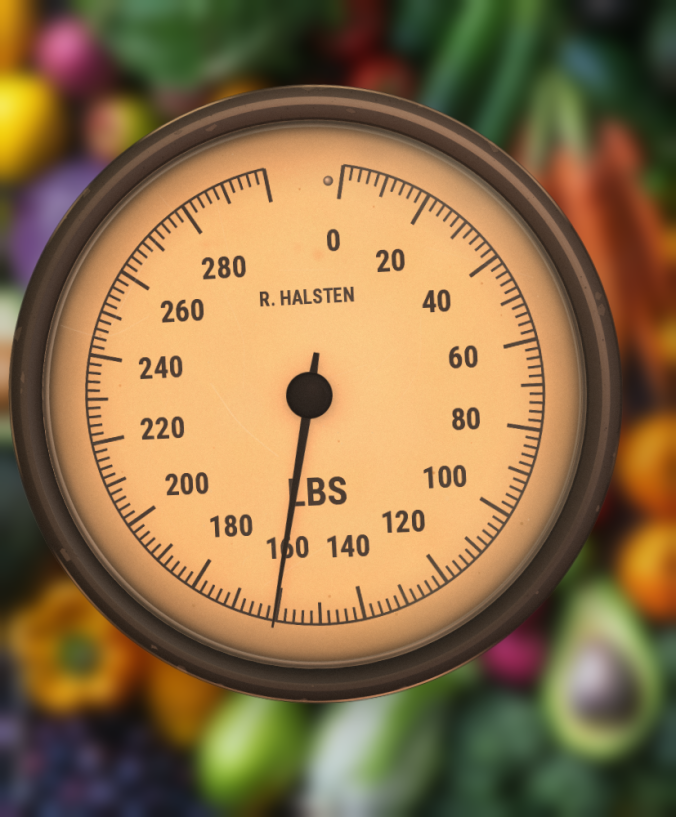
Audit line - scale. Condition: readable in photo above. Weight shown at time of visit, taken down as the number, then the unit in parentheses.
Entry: 160 (lb)
